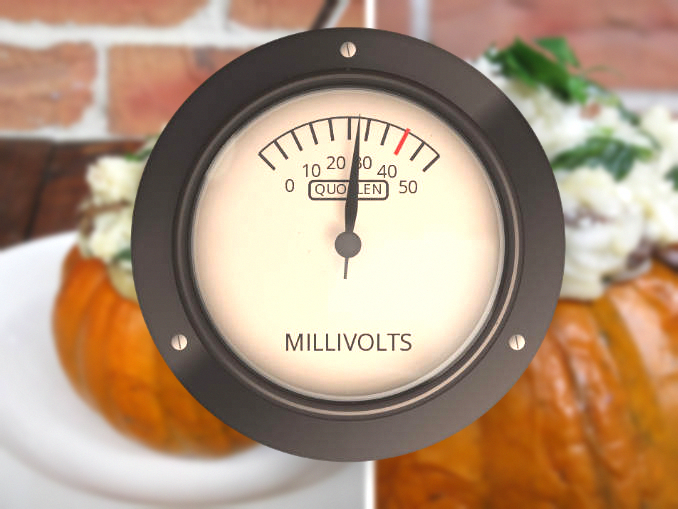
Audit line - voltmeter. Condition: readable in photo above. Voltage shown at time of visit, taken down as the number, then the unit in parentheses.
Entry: 27.5 (mV)
